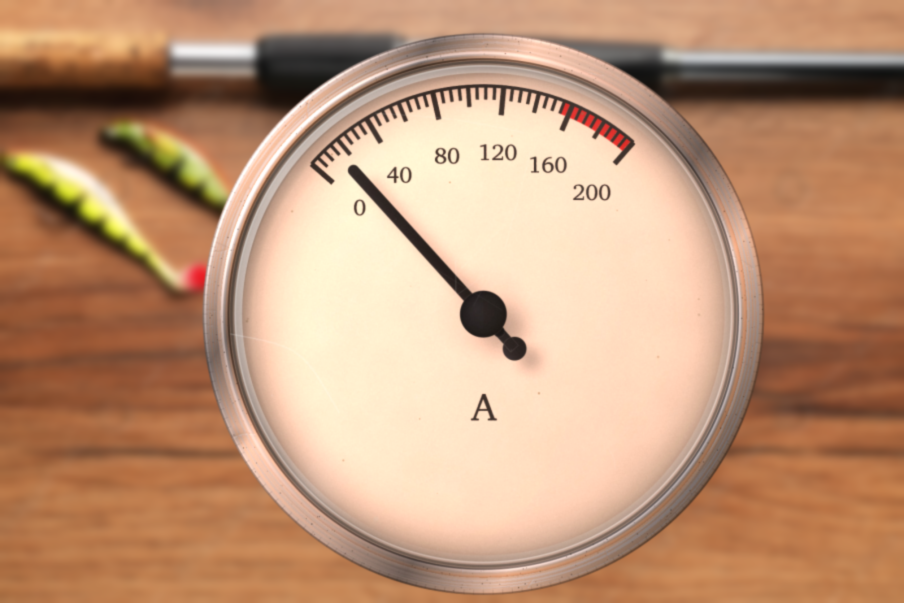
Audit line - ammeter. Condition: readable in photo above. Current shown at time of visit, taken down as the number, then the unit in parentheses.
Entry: 15 (A)
